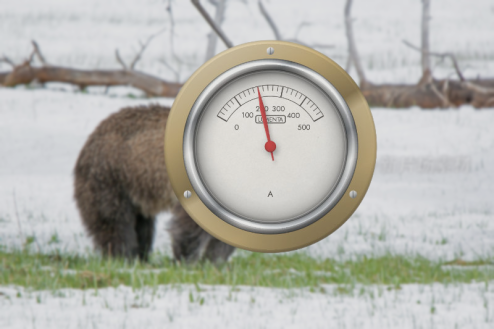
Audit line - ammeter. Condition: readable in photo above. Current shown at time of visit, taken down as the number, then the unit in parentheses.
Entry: 200 (A)
